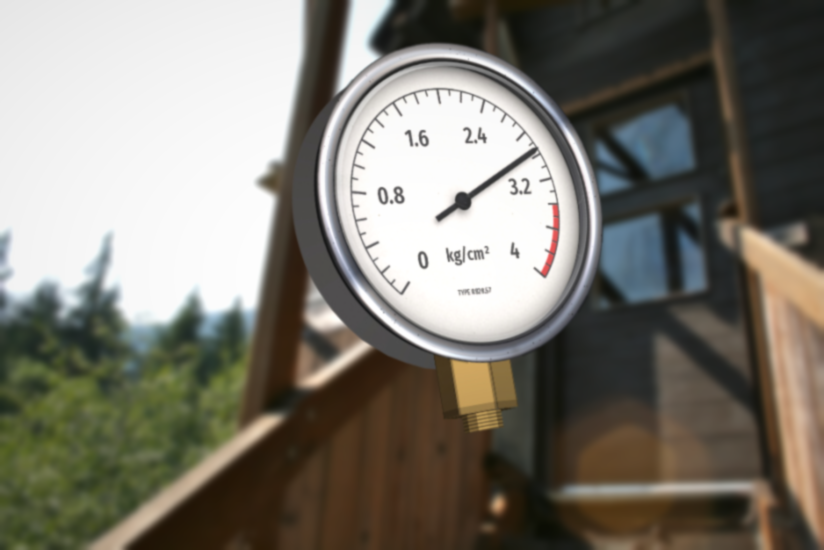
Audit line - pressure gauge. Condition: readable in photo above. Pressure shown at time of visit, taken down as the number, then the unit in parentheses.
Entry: 2.95 (kg/cm²)
